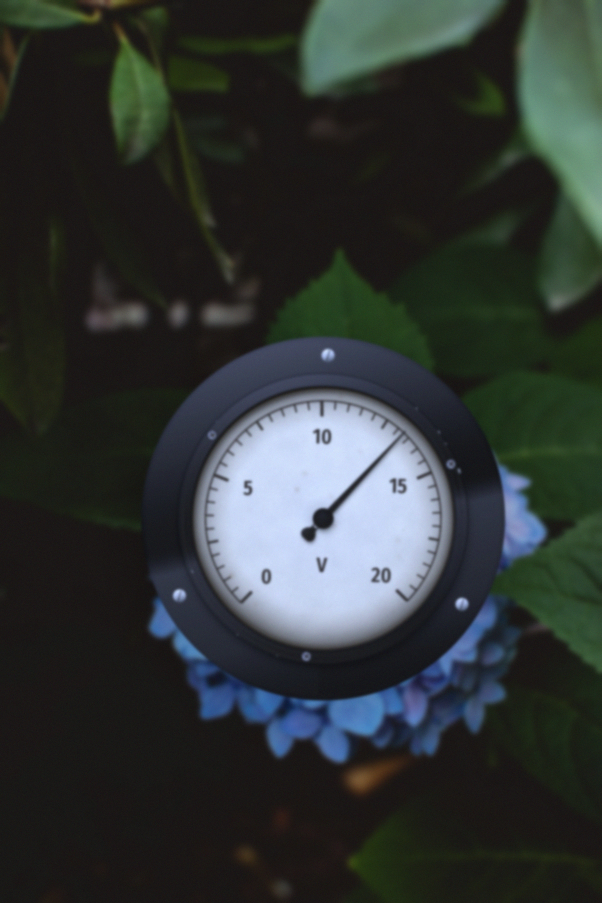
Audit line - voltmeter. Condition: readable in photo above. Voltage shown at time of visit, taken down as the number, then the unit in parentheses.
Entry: 13.25 (V)
